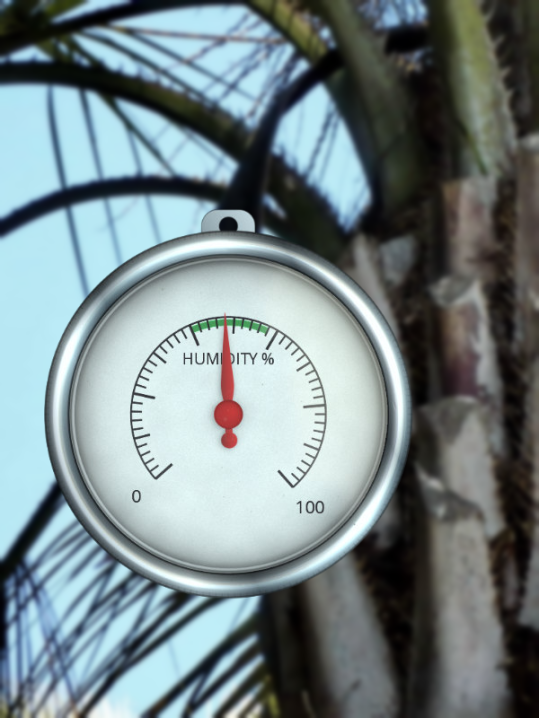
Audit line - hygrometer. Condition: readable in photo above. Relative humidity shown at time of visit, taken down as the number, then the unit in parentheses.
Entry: 48 (%)
